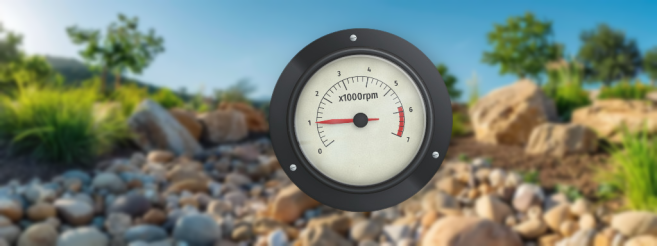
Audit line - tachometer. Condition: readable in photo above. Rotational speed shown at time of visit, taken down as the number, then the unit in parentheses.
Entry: 1000 (rpm)
